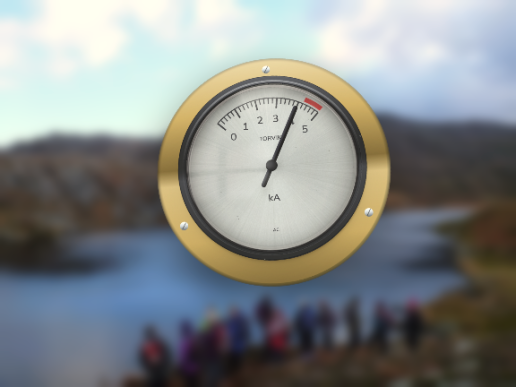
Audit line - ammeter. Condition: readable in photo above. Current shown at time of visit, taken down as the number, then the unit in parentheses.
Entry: 4 (kA)
